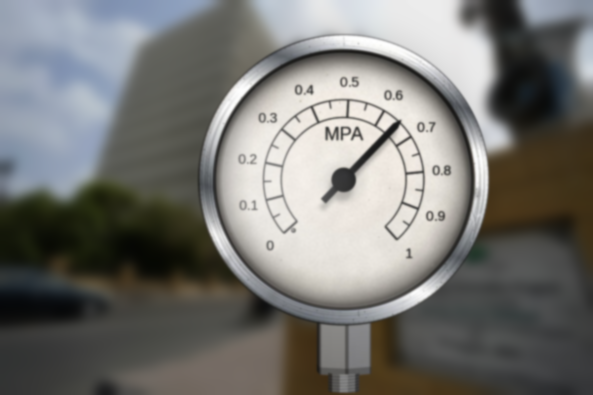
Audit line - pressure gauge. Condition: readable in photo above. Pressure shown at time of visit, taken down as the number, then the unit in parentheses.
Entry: 0.65 (MPa)
